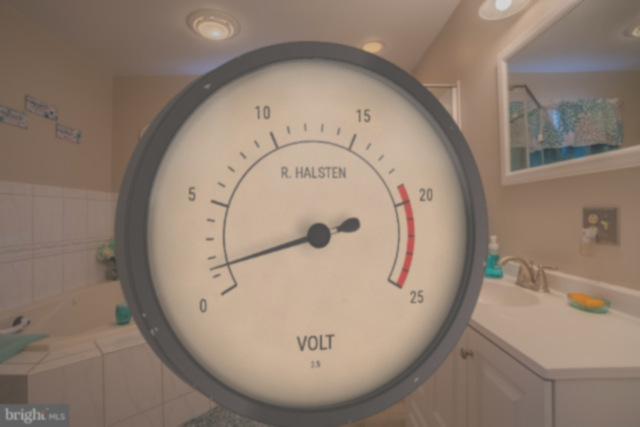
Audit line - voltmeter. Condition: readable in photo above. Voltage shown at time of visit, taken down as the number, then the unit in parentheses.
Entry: 1.5 (V)
